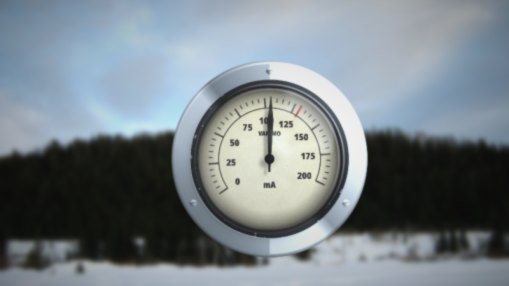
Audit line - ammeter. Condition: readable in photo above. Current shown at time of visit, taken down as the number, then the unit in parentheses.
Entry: 105 (mA)
